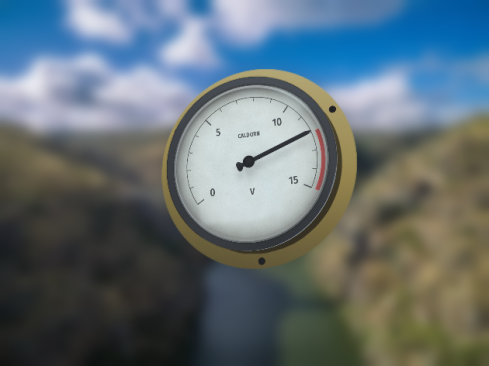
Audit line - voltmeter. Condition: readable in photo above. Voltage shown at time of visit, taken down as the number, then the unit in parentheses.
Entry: 12 (V)
